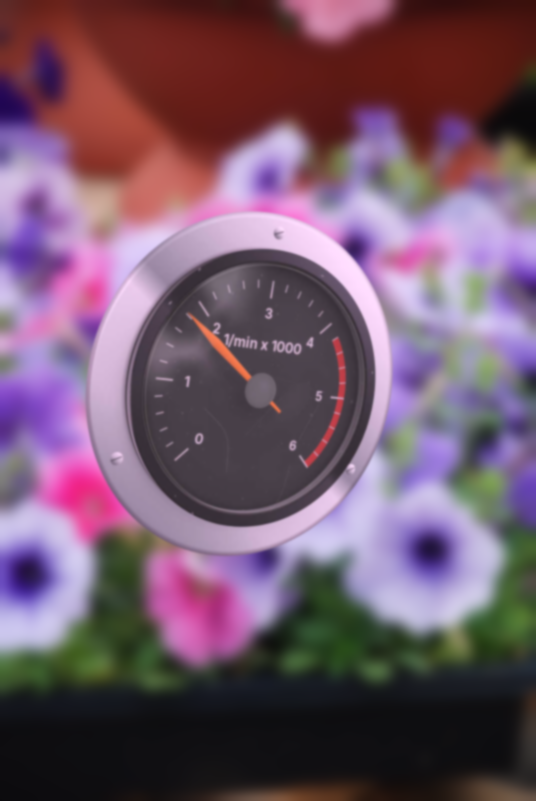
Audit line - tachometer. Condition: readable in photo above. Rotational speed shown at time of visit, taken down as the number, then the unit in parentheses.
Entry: 1800 (rpm)
